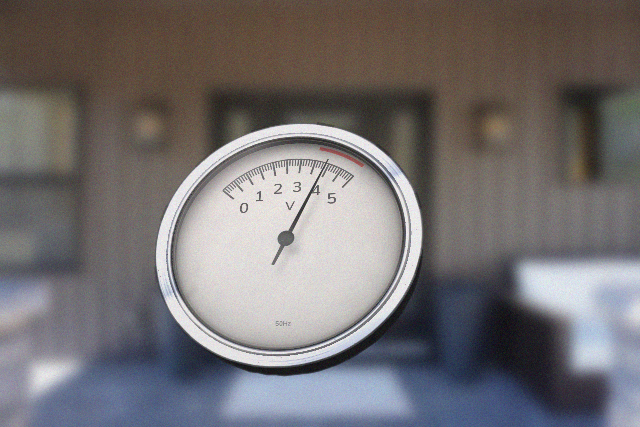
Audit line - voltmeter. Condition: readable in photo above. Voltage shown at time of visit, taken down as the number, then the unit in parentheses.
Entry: 4 (V)
